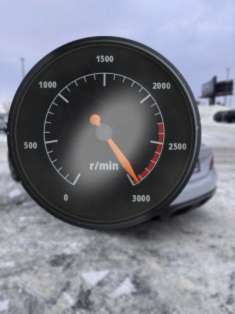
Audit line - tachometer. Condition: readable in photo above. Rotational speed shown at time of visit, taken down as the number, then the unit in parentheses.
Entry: 2950 (rpm)
